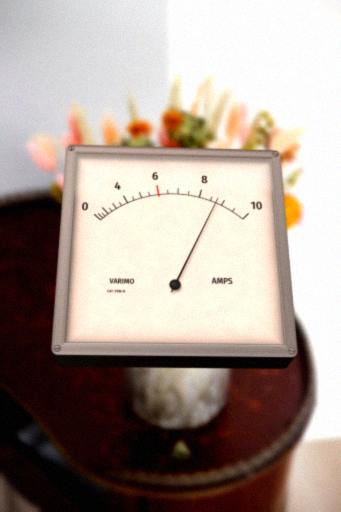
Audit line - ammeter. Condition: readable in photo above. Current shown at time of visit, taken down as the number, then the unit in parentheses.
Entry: 8.75 (A)
